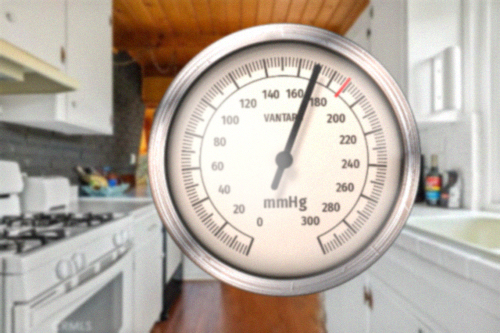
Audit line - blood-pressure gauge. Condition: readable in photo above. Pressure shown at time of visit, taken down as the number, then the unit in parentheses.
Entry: 170 (mmHg)
